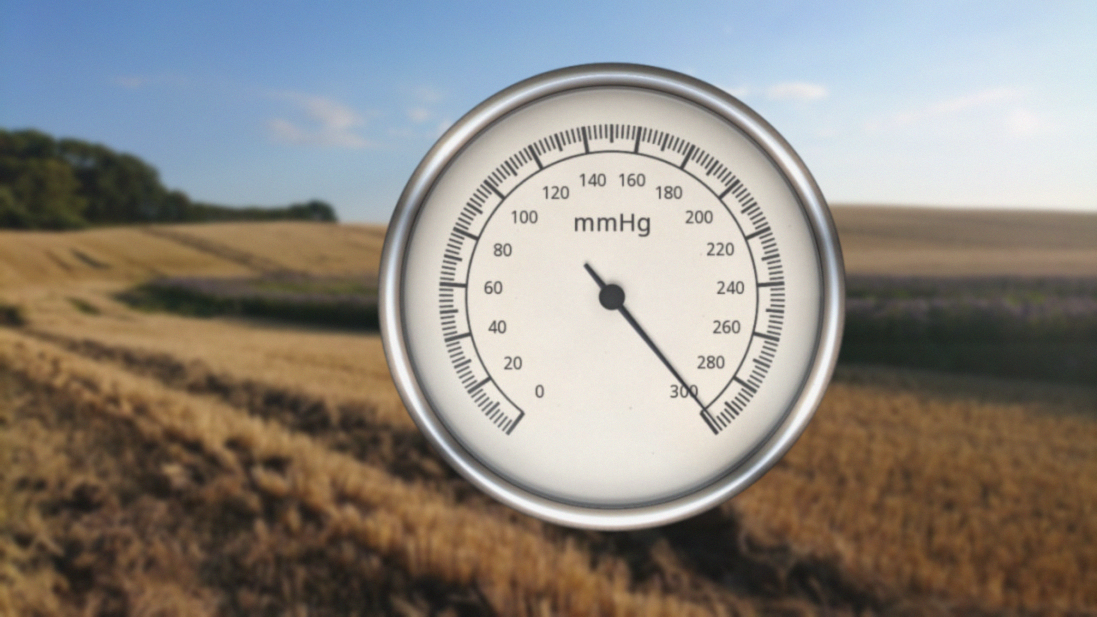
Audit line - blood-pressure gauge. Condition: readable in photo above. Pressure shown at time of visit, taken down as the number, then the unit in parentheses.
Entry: 298 (mmHg)
